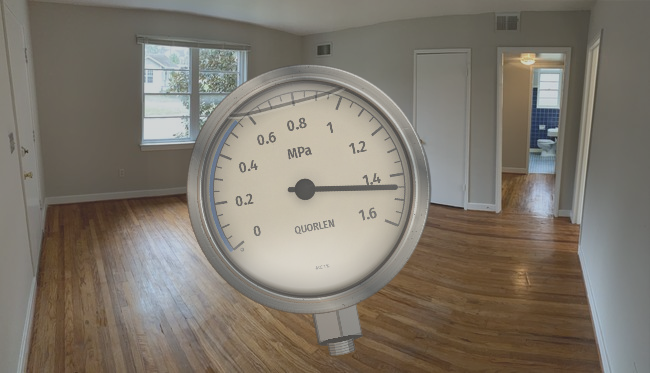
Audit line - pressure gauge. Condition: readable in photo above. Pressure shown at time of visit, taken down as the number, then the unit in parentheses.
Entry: 1.45 (MPa)
